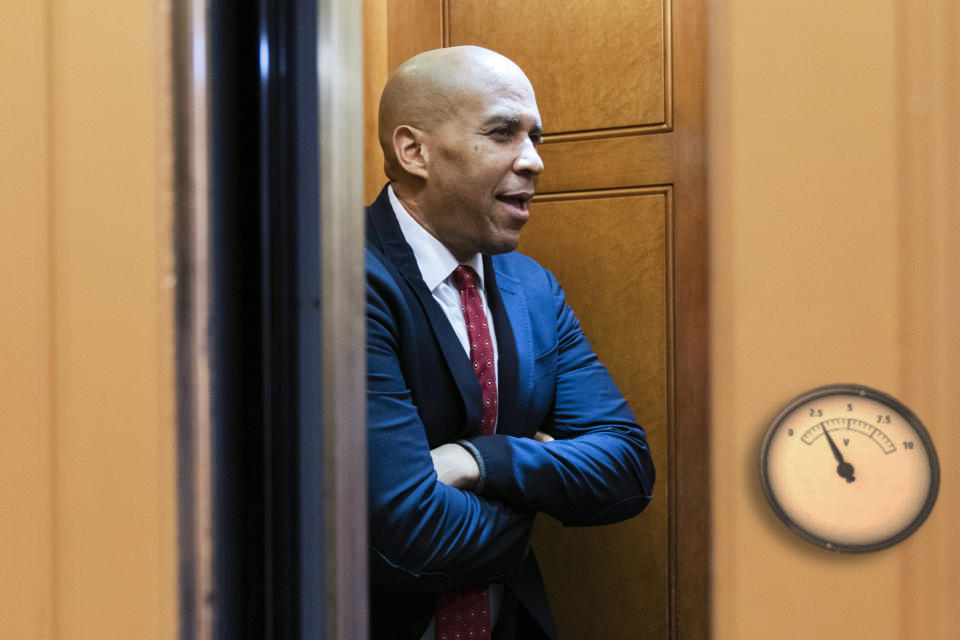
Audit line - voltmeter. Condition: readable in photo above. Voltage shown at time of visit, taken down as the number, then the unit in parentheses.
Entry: 2.5 (V)
